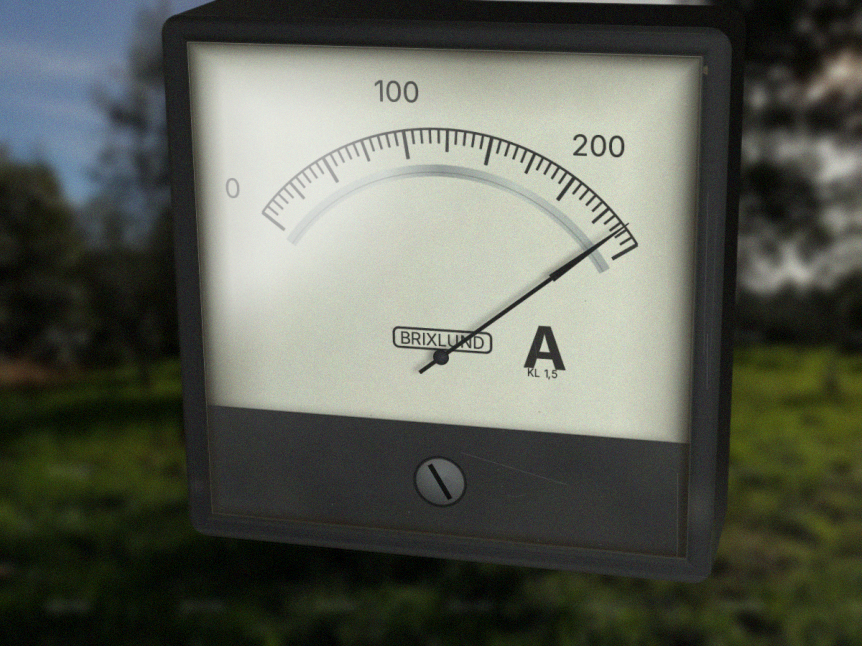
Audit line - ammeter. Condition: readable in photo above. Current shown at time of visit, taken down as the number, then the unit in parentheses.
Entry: 237.5 (A)
